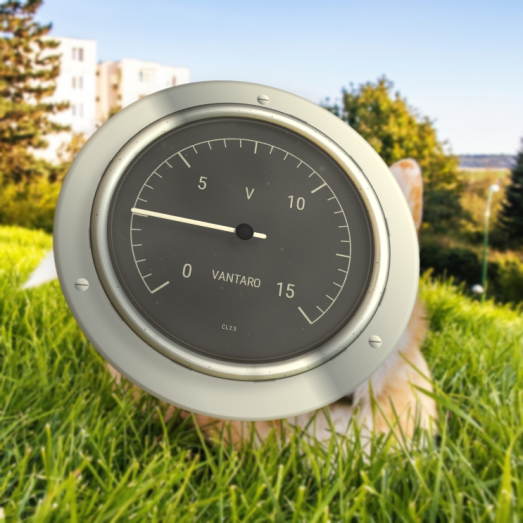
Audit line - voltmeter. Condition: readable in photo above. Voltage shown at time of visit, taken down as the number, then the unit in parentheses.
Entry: 2.5 (V)
